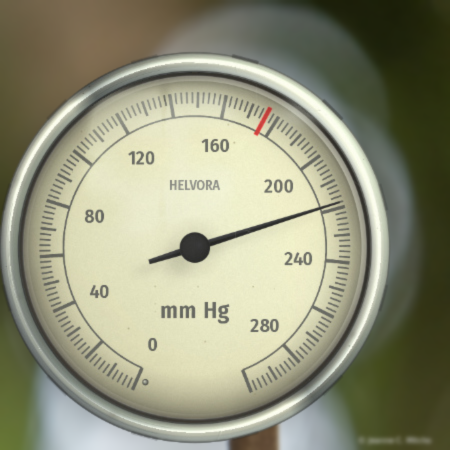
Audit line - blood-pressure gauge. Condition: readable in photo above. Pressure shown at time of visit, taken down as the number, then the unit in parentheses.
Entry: 218 (mmHg)
